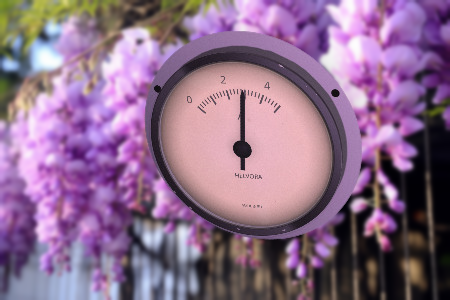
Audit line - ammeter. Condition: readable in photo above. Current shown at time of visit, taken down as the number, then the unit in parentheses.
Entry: 3 (A)
